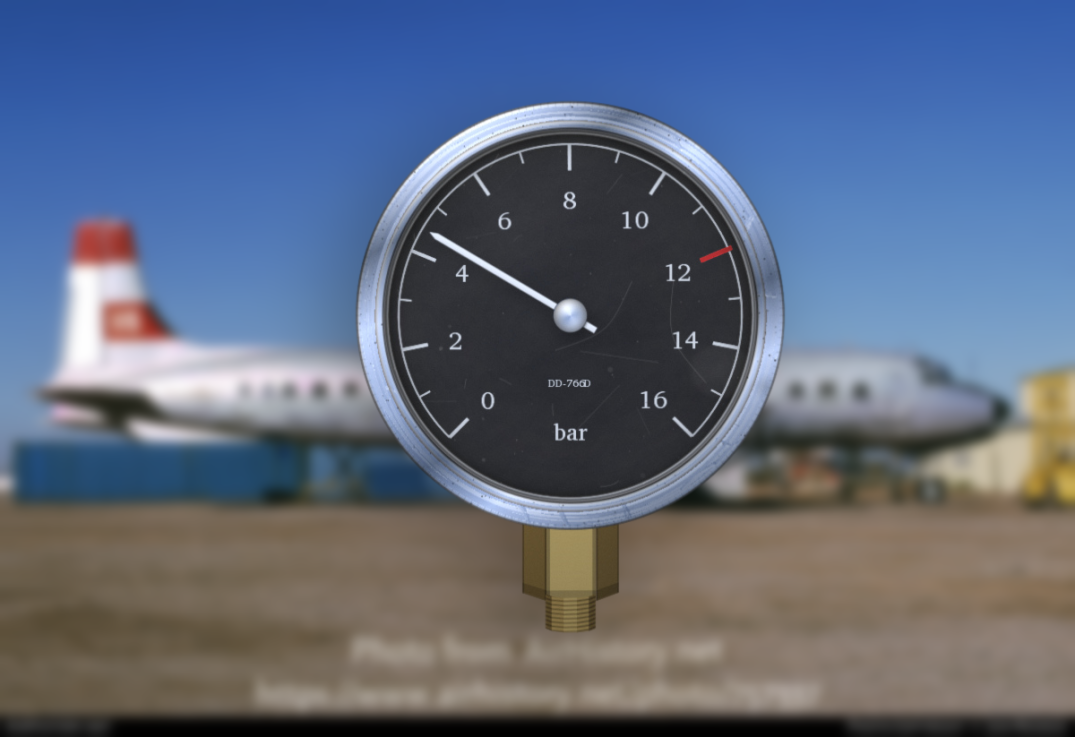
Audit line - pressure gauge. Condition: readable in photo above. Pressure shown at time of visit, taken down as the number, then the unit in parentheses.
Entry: 4.5 (bar)
